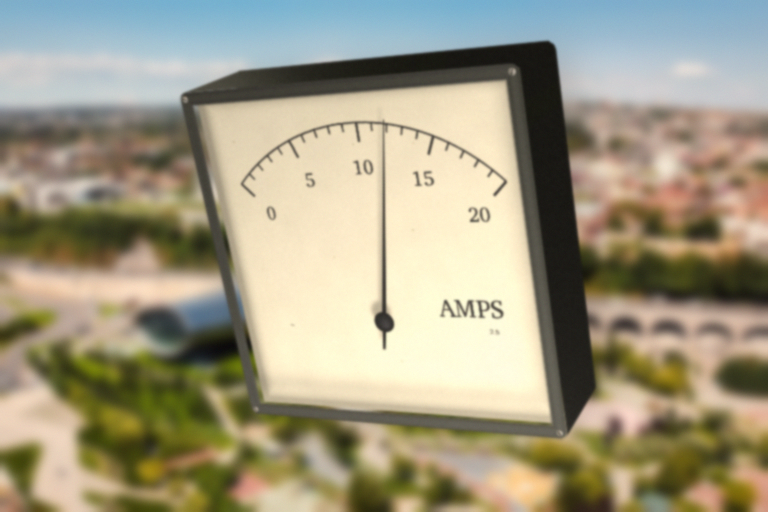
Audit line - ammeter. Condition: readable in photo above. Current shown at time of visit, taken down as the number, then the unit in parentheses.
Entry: 12 (A)
